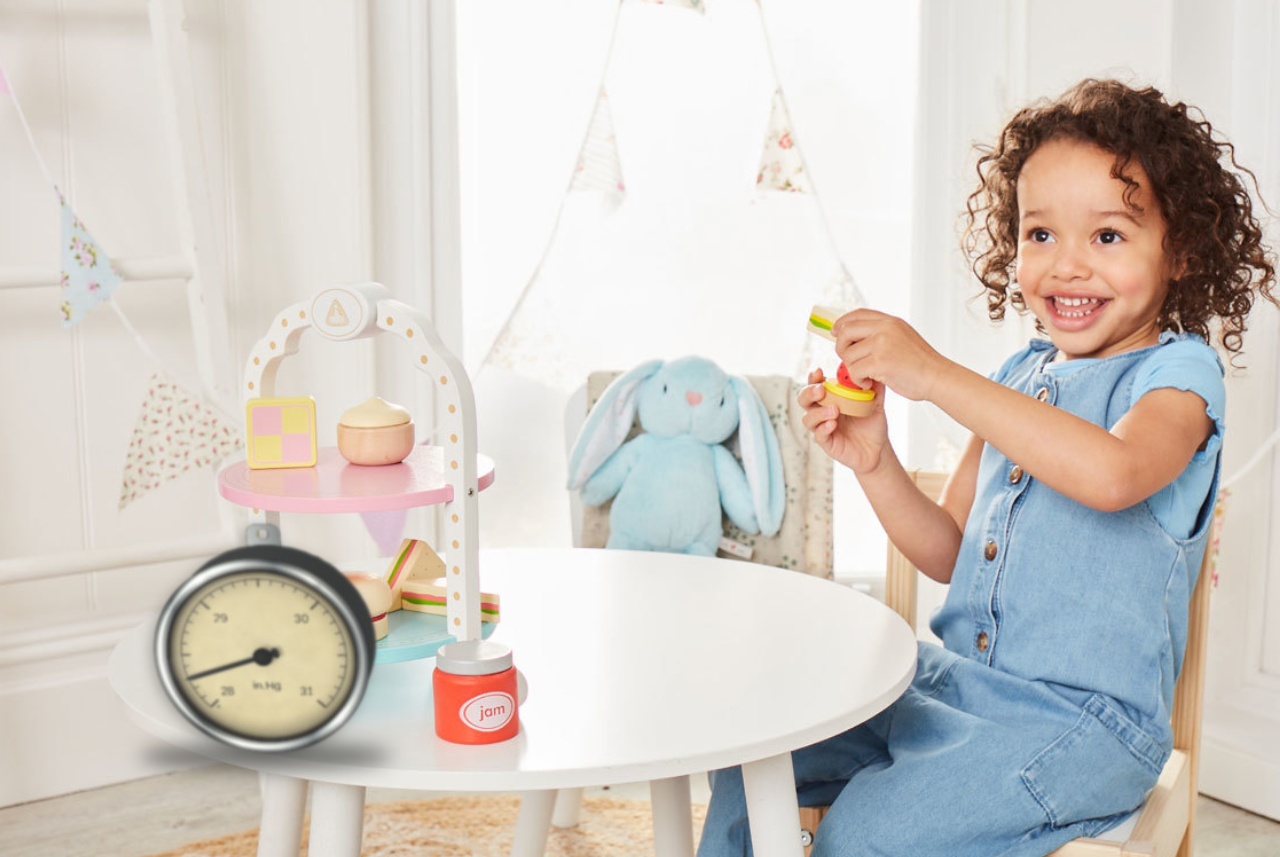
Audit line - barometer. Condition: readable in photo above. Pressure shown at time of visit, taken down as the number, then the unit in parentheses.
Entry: 28.3 (inHg)
